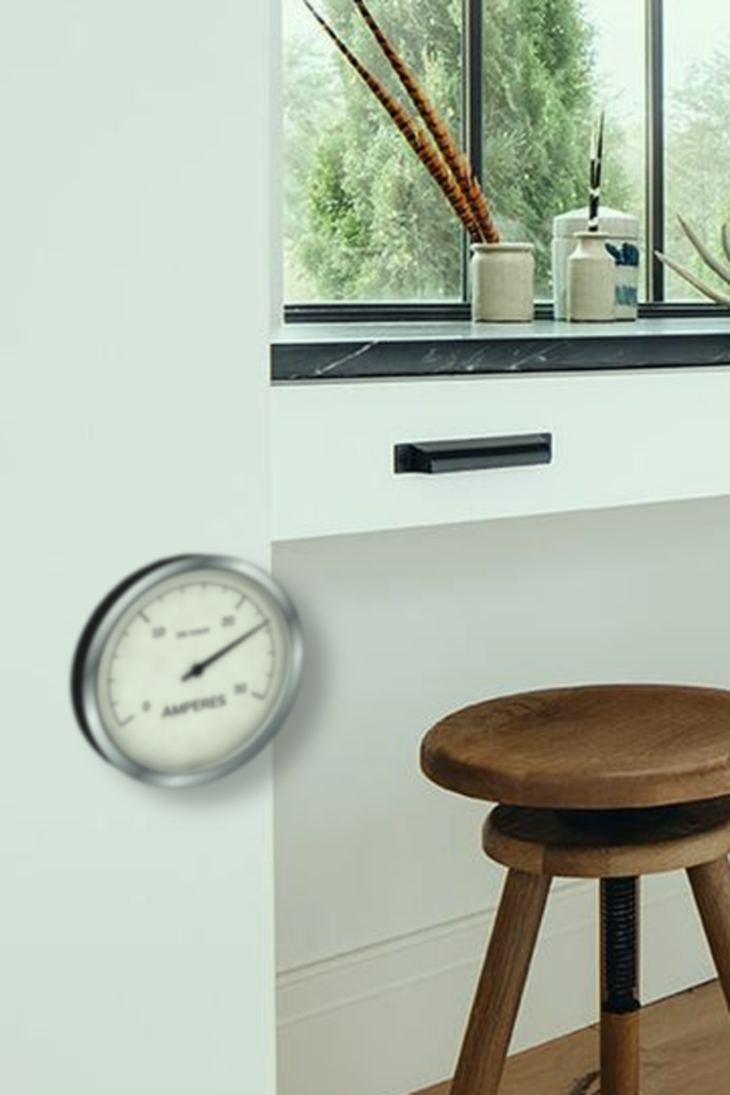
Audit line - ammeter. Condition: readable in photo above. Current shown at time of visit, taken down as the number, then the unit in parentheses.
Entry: 23 (A)
